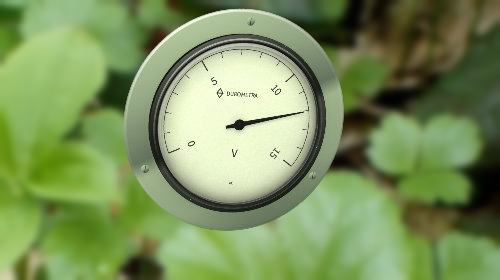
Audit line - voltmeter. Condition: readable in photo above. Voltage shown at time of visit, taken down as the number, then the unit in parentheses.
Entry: 12 (V)
